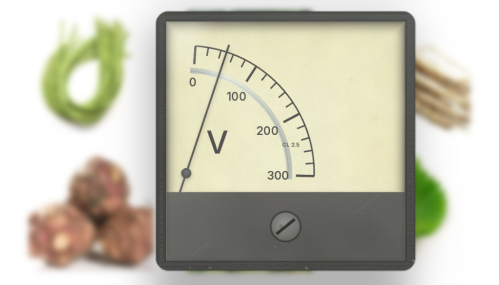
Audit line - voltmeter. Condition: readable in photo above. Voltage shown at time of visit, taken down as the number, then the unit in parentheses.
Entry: 50 (V)
